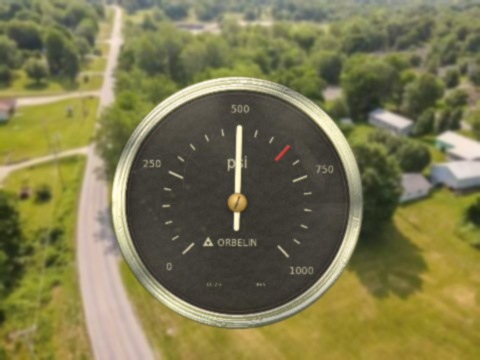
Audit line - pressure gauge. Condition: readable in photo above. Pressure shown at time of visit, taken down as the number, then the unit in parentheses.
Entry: 500 (psi)
